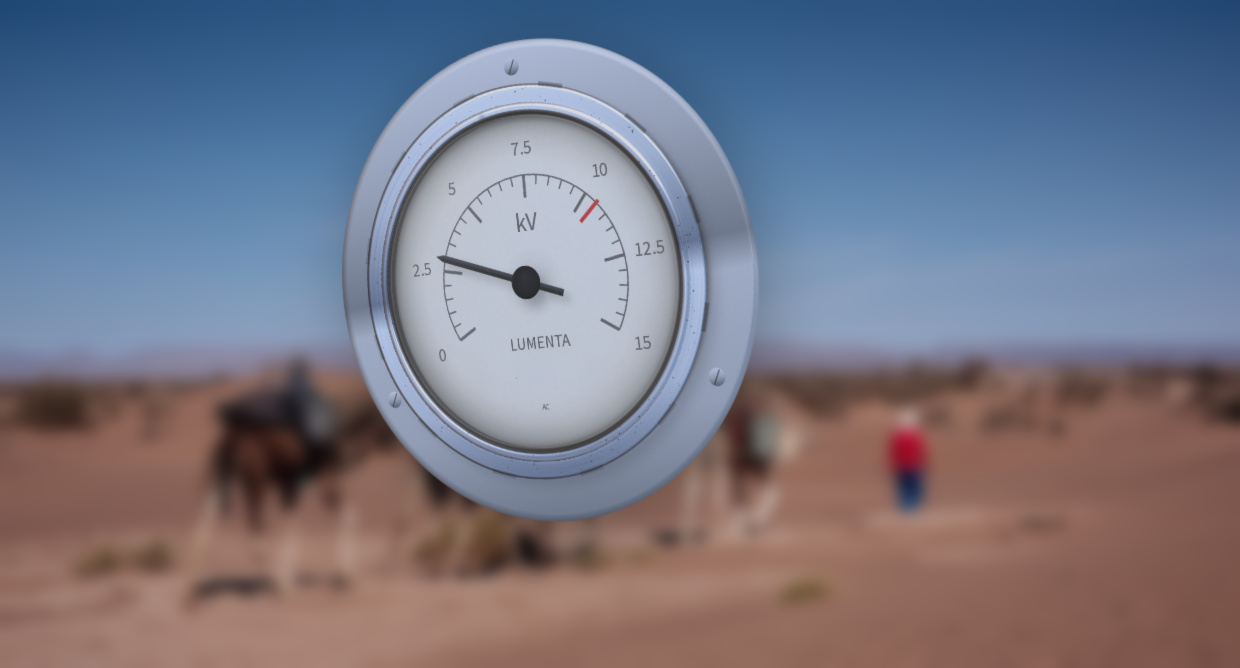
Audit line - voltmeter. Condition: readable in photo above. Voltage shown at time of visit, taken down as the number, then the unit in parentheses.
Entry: 3 (kV)
